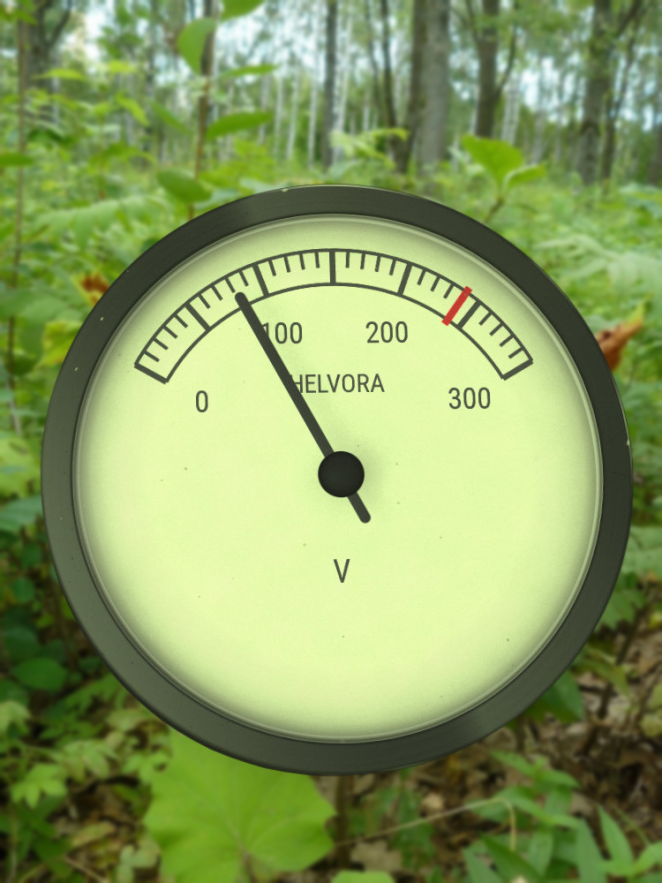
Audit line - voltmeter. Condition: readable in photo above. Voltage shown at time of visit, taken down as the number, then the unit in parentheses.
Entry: 80 (V)
